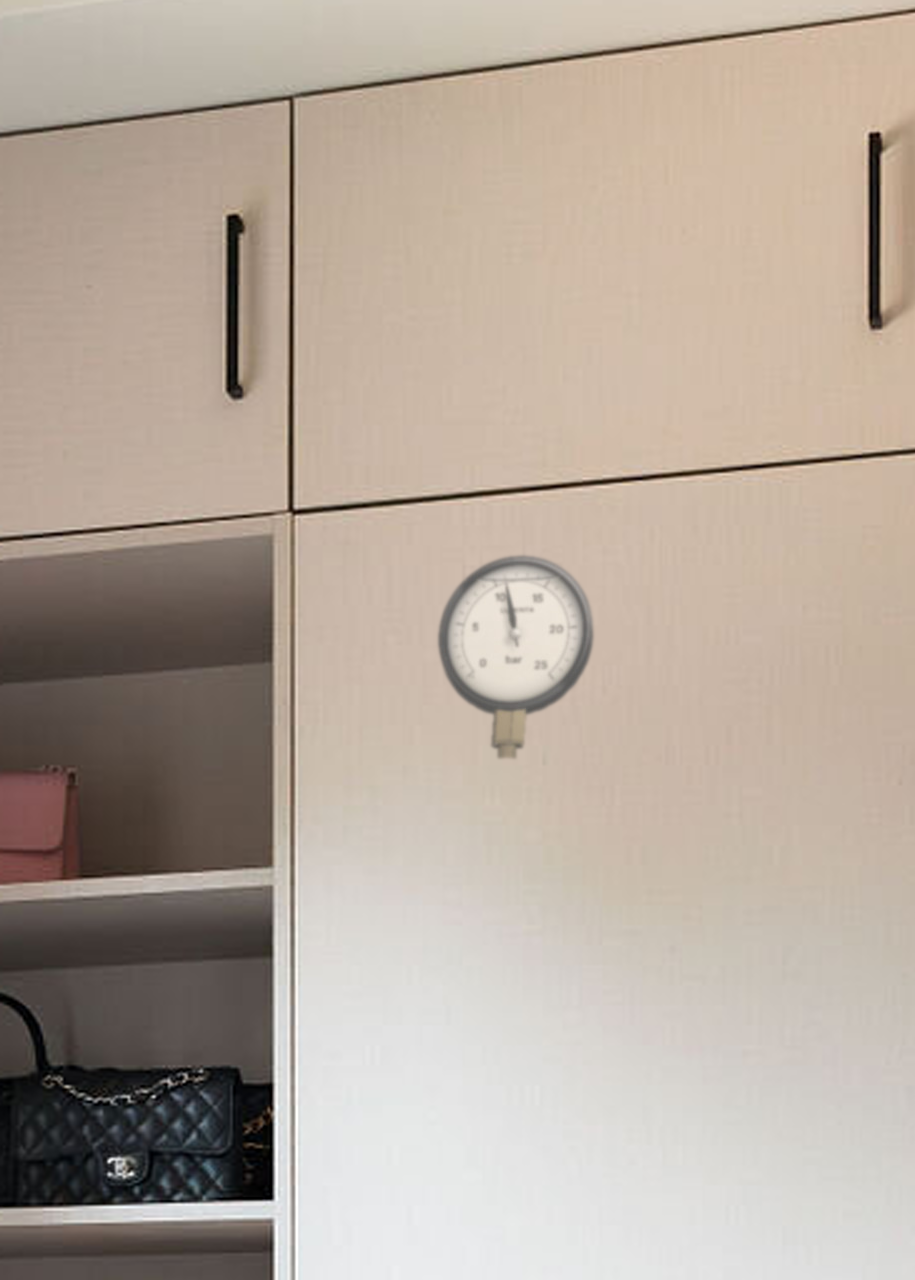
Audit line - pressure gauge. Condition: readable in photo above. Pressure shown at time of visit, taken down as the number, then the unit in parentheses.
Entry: 11 (bar)
